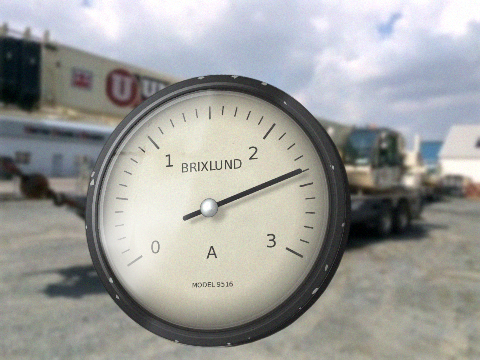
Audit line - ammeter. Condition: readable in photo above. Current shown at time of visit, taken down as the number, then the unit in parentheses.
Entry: 2.4 (A)
